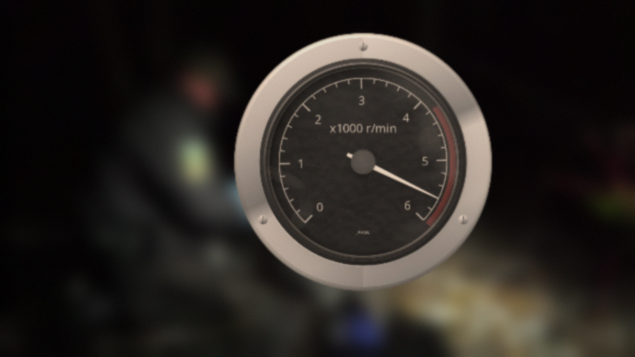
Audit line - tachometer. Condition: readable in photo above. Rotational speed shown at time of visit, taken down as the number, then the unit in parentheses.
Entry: 5600 (rpm)
